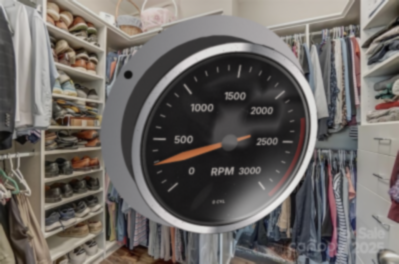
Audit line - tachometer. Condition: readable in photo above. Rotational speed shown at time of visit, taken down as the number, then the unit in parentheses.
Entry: 300 (rpm)
